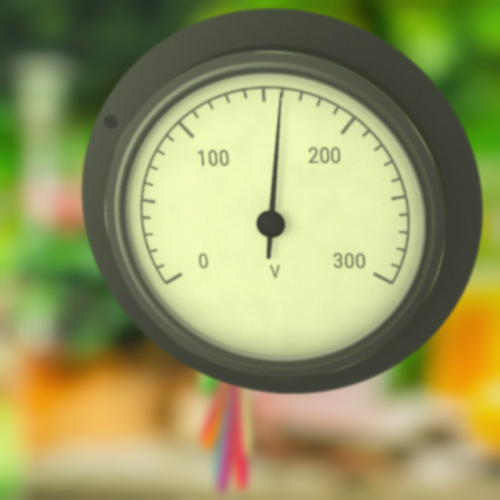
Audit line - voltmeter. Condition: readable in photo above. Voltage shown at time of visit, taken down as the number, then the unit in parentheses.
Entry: 160 (V)
